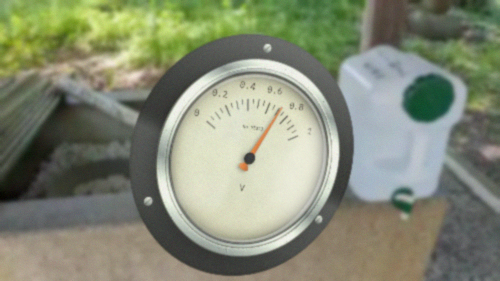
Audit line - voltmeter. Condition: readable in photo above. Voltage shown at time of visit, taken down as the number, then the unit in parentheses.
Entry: 0.7 (V)
